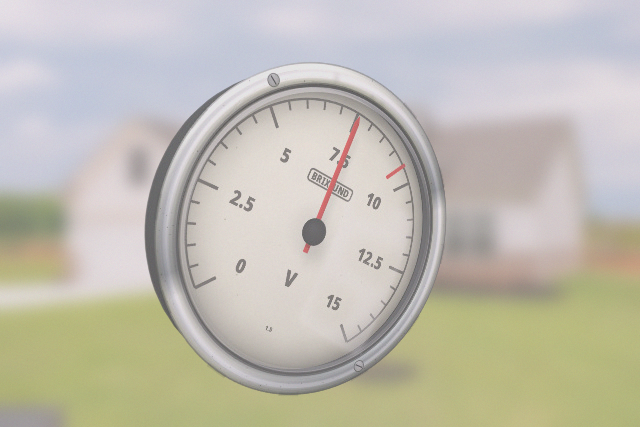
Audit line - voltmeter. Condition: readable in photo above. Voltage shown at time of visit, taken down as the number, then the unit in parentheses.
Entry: 7.5 (V)
